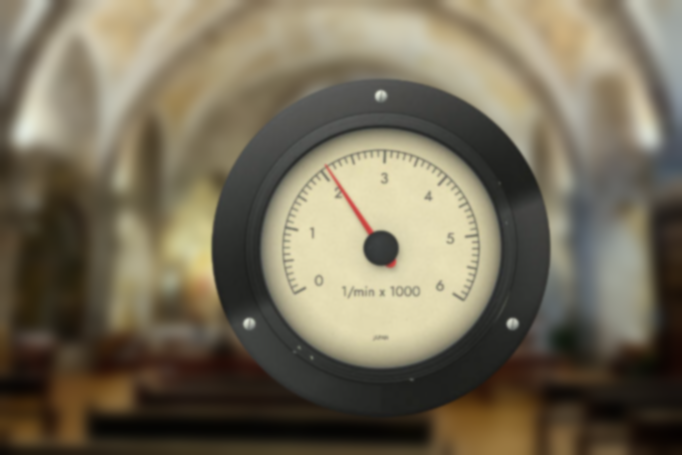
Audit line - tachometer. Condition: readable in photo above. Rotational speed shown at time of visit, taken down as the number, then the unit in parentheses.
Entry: 2100 (rpm)
